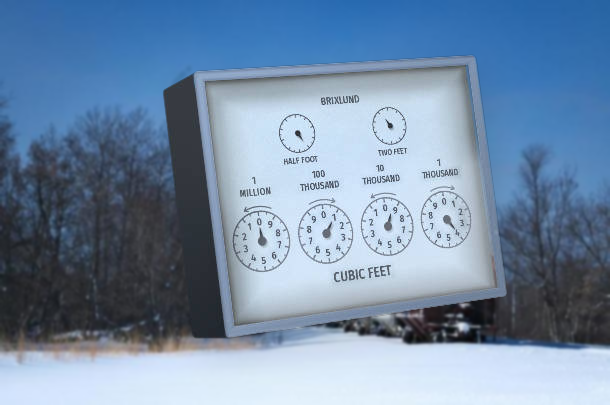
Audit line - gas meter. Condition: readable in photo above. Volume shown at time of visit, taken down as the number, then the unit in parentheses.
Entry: 9400 (ft³)
